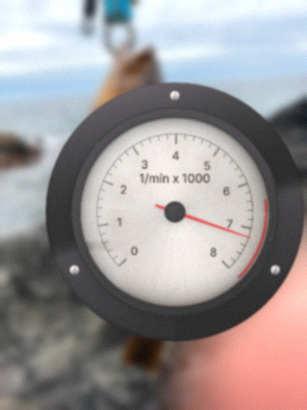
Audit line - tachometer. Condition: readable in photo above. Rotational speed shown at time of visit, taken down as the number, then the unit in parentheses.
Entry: 7200 (rpm)
